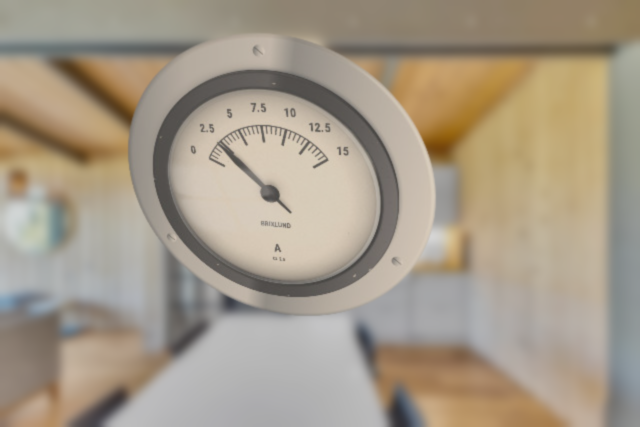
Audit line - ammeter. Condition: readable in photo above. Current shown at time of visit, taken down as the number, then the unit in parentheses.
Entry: 2.5 (A)
